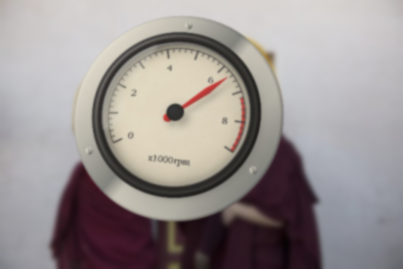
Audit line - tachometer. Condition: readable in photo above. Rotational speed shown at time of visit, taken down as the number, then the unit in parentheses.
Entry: 6400 (rpm)
